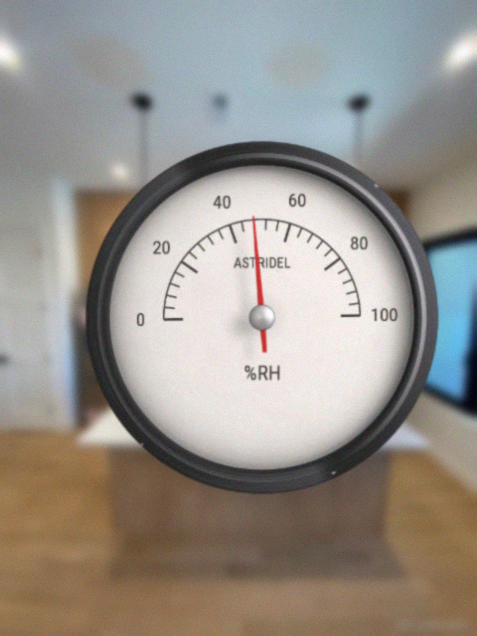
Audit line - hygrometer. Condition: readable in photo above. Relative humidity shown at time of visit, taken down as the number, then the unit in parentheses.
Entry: 48 (%)
